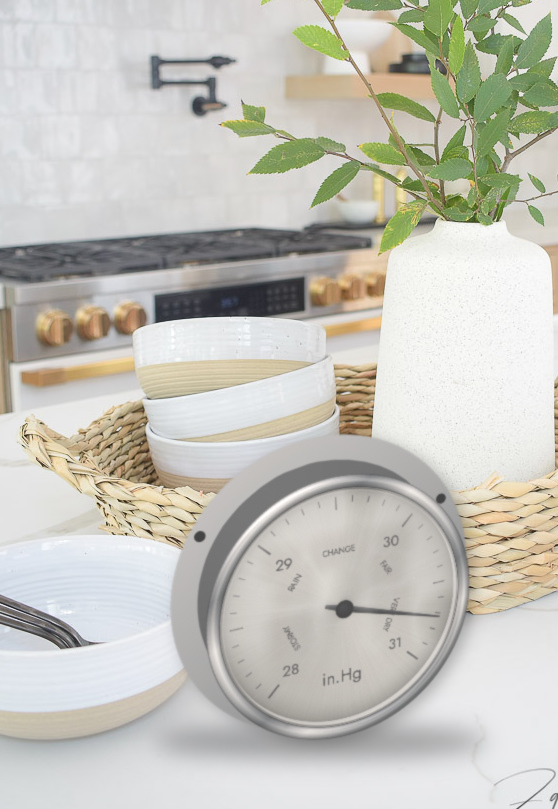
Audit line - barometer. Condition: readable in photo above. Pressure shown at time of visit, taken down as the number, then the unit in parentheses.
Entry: 30.7 (inHg)
